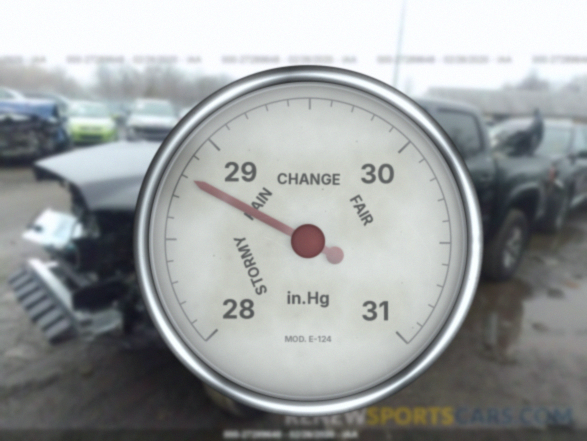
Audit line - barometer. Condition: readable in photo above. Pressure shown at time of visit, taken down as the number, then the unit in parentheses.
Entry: 28.8 (inHg)
